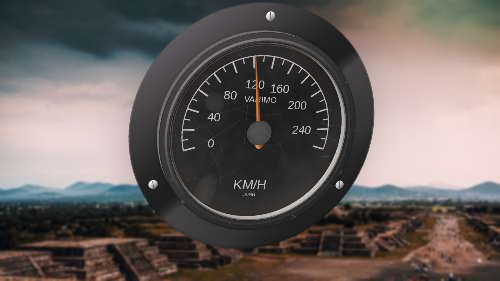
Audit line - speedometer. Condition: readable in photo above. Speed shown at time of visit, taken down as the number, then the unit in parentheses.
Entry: 120 (km/h)
